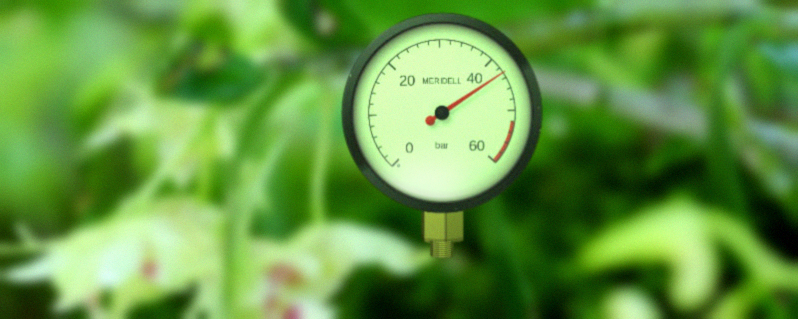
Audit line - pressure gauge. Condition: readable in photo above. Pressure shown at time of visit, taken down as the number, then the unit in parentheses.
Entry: 43 (bar)
